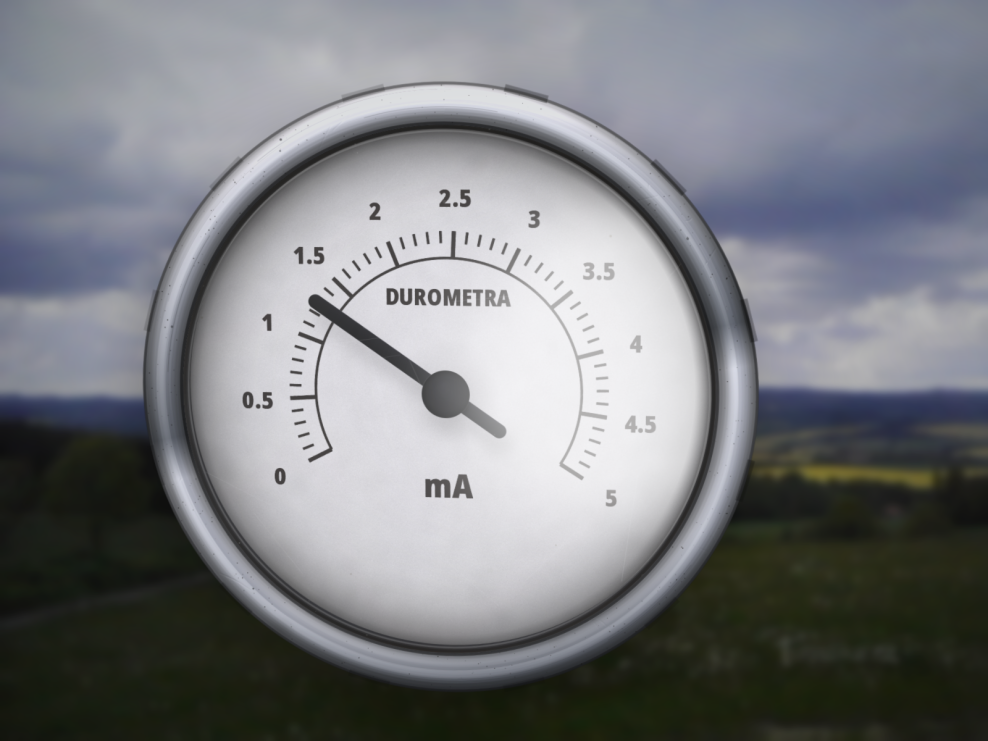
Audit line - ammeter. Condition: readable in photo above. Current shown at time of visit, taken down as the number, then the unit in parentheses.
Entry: 1.3 (mA)
